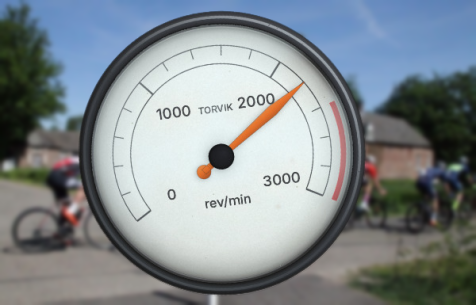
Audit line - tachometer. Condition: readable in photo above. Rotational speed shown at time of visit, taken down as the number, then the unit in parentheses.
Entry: 2200 (rpm)
